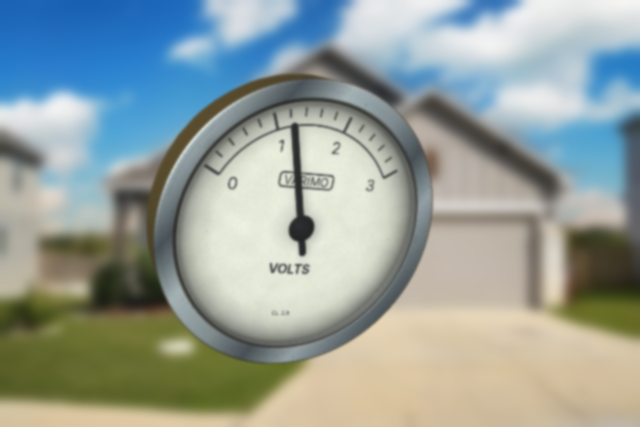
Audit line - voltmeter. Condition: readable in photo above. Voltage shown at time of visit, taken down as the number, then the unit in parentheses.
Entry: 1.2 (V)
